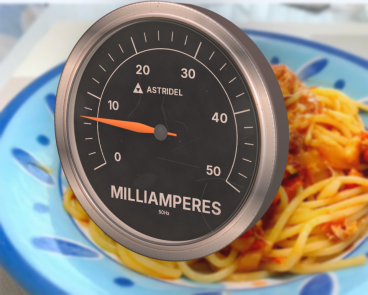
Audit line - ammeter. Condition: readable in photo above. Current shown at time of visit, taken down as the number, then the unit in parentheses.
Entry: 7 (mA)
